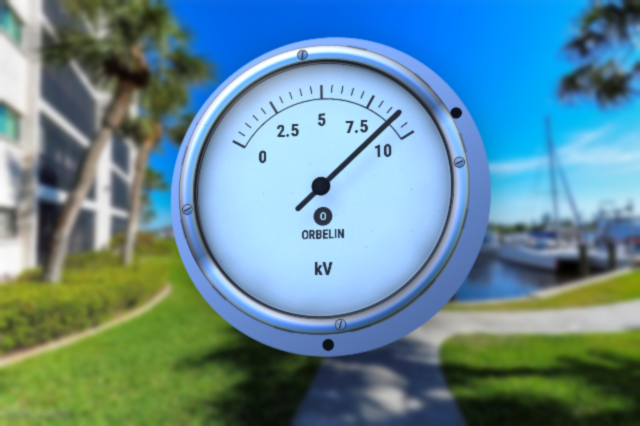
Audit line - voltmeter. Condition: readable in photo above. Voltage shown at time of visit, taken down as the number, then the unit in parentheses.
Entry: 9 (kV)
